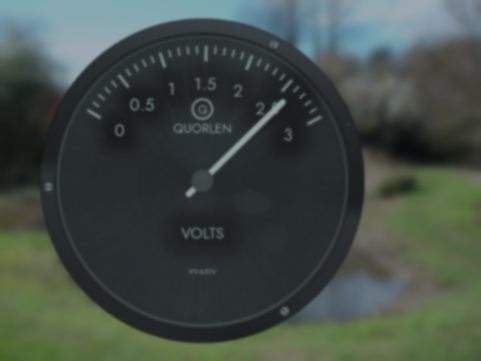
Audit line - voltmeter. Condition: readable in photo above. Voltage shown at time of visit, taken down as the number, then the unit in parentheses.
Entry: 2.6 (V)
